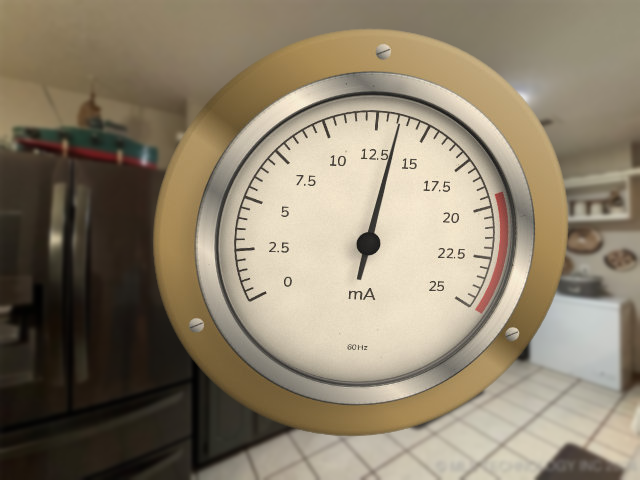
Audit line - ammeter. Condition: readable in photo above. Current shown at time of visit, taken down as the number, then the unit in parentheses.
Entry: 13.5 (mA)
